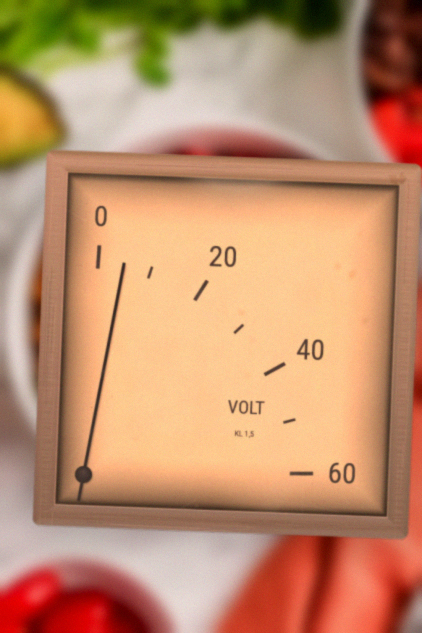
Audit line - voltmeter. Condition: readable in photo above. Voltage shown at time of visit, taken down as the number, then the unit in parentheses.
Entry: 5 (V)
